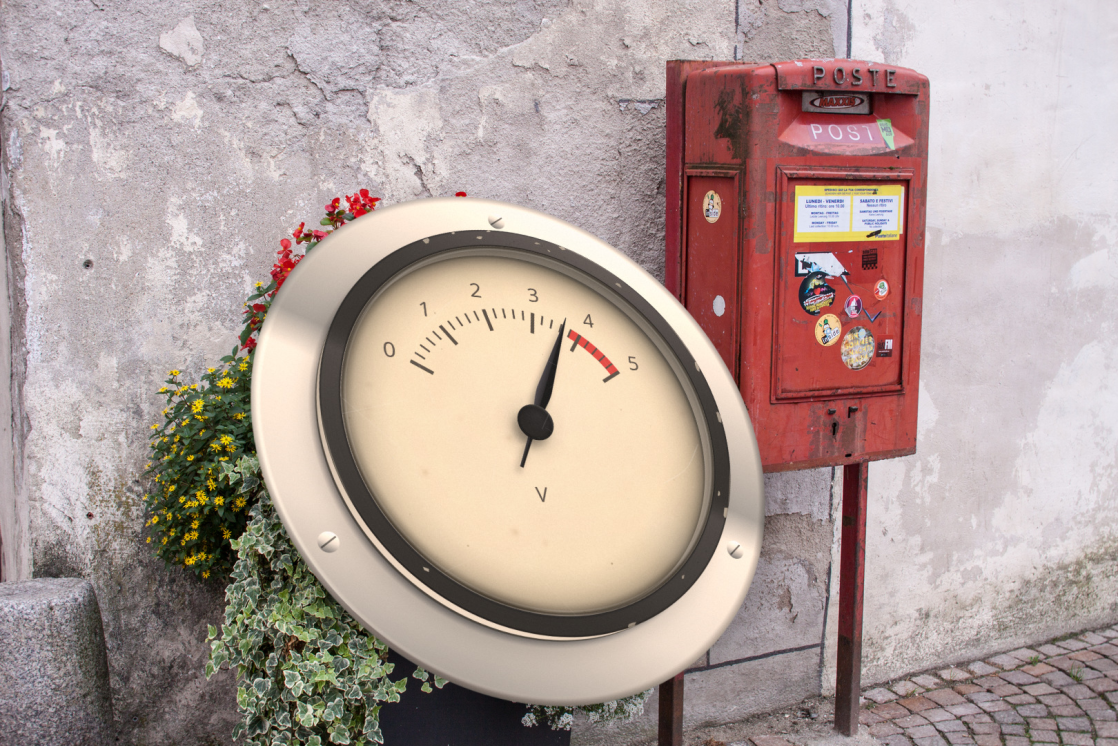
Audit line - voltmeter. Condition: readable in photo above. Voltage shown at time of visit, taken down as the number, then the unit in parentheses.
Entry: 3.6 (V)
